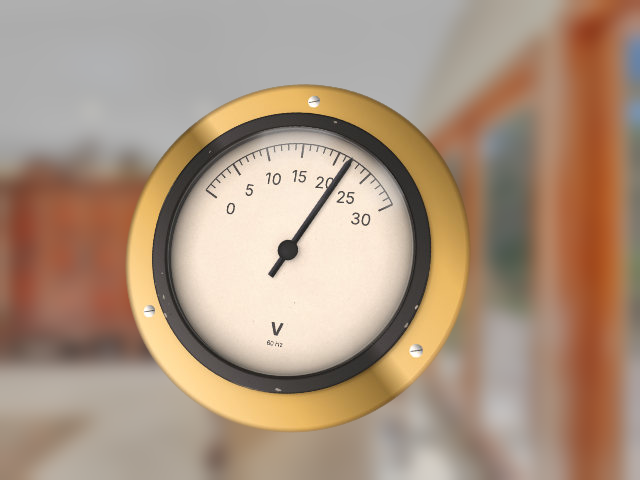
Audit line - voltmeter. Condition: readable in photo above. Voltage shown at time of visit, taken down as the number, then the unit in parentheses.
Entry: 22 (V)
